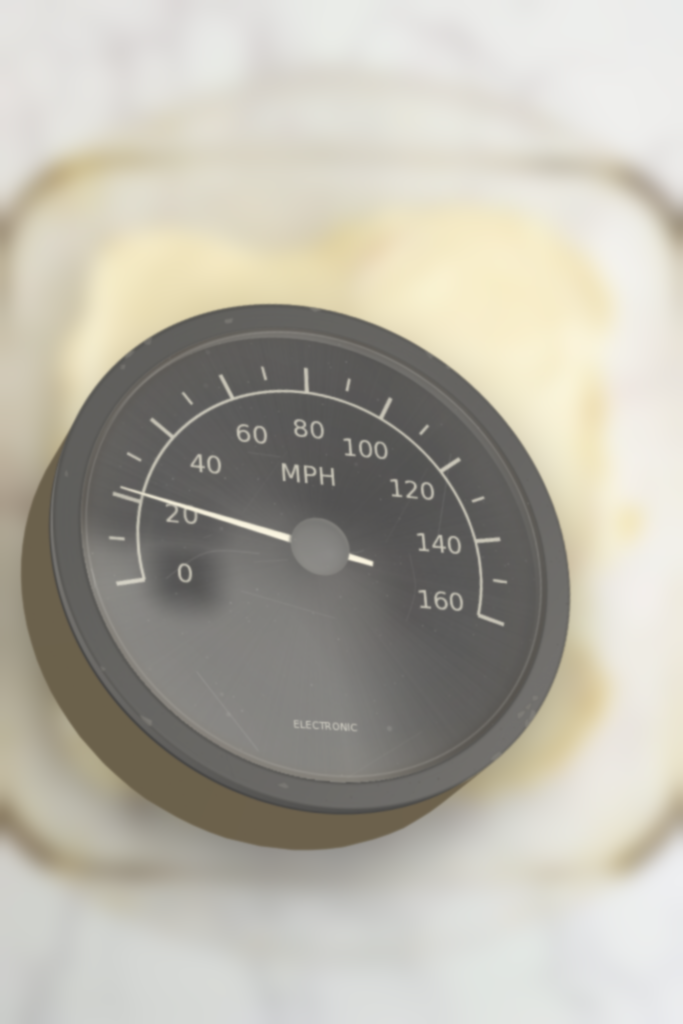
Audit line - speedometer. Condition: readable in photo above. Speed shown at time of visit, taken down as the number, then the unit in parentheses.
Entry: 20 (mph)
